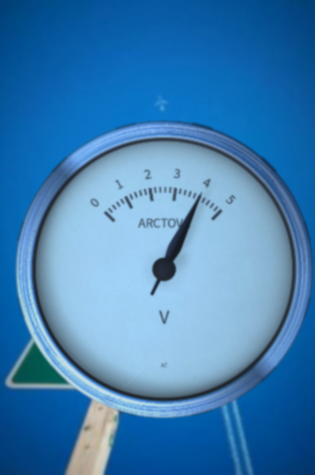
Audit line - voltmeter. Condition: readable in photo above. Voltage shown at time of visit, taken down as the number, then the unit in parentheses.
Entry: 4 (V)
